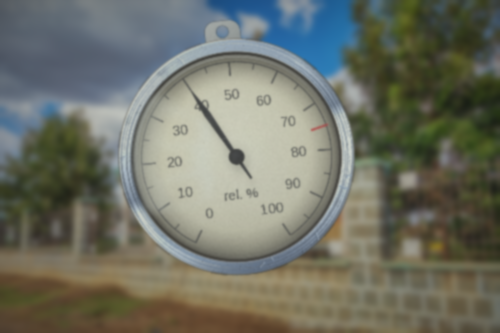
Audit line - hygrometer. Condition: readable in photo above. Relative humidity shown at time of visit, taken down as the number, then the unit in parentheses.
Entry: 40 (%)
